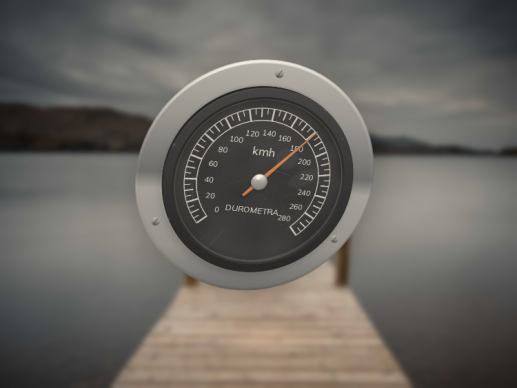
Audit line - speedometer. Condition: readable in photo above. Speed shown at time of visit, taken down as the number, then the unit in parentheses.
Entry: 180 (km/h)
